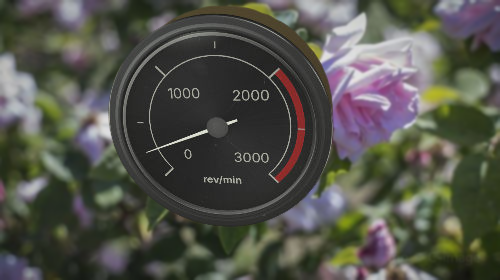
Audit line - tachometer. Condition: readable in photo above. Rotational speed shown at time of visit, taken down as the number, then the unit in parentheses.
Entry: 250 (rpm)
